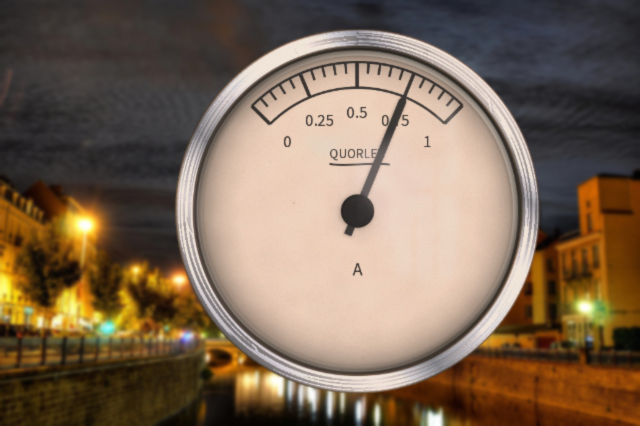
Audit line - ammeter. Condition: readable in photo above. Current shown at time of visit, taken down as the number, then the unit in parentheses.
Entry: 0.75 (A)
